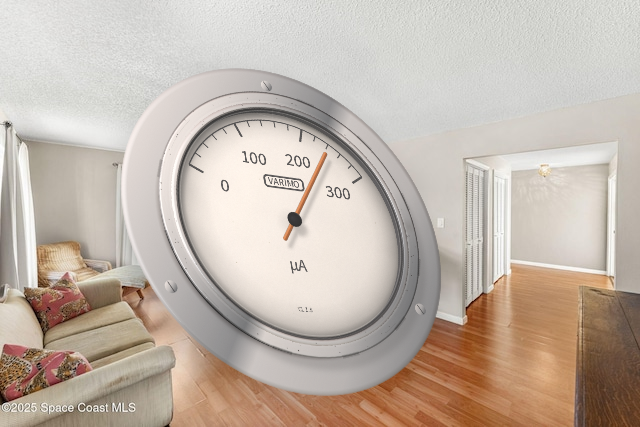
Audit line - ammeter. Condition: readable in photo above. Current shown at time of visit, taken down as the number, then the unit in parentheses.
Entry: 240 (µA)
